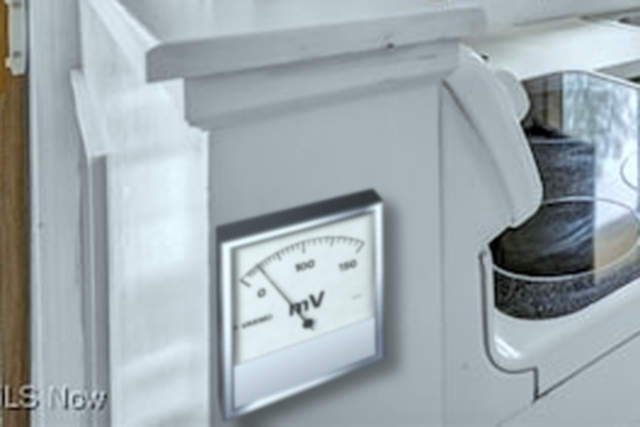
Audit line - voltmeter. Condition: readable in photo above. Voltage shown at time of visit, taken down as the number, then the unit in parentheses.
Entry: 50 (mV)
